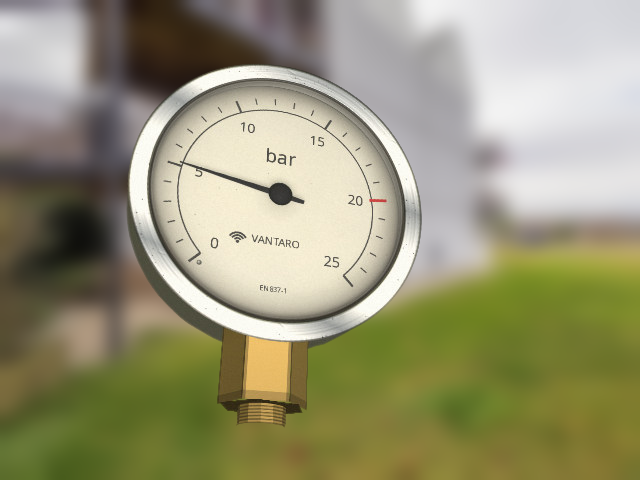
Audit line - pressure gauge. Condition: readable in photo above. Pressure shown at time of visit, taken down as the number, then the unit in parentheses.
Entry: 5 (bar)
